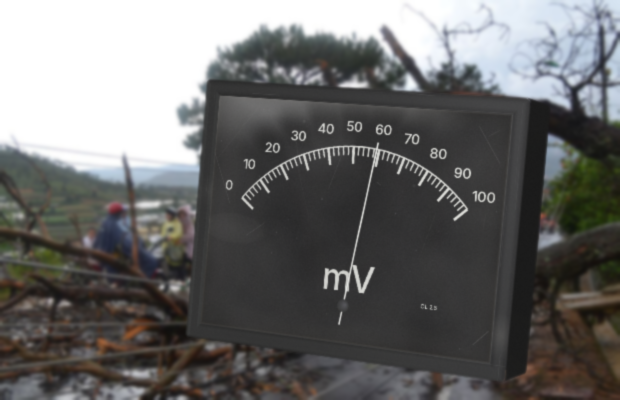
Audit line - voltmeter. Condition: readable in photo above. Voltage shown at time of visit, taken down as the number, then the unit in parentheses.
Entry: 60 (mV)
